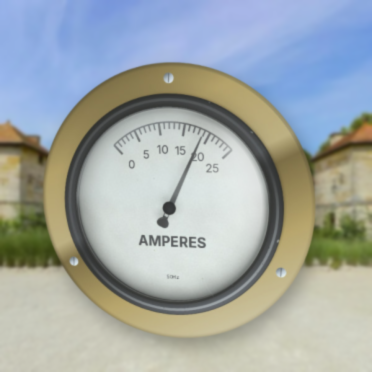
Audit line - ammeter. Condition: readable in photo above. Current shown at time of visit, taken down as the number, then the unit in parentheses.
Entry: 19 (A)
